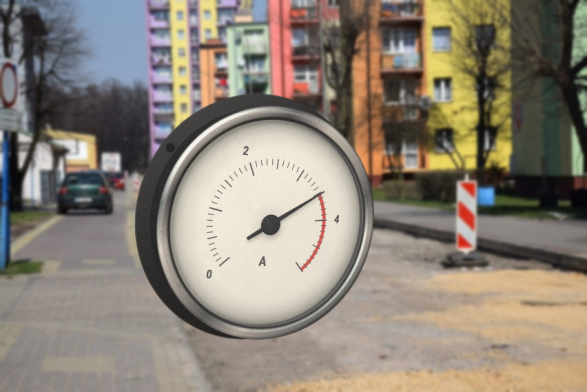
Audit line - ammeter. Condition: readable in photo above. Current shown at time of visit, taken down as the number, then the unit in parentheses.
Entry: 3.5 (A)
